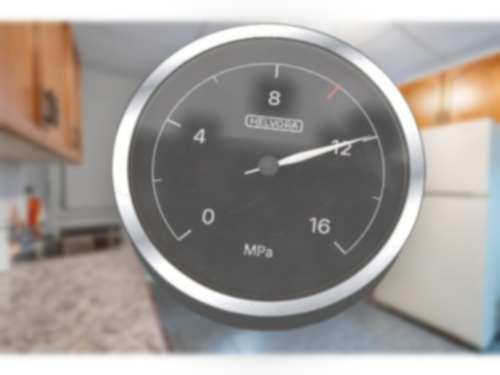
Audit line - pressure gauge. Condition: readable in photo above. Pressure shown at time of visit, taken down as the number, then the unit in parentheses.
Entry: 12 (MPa)
